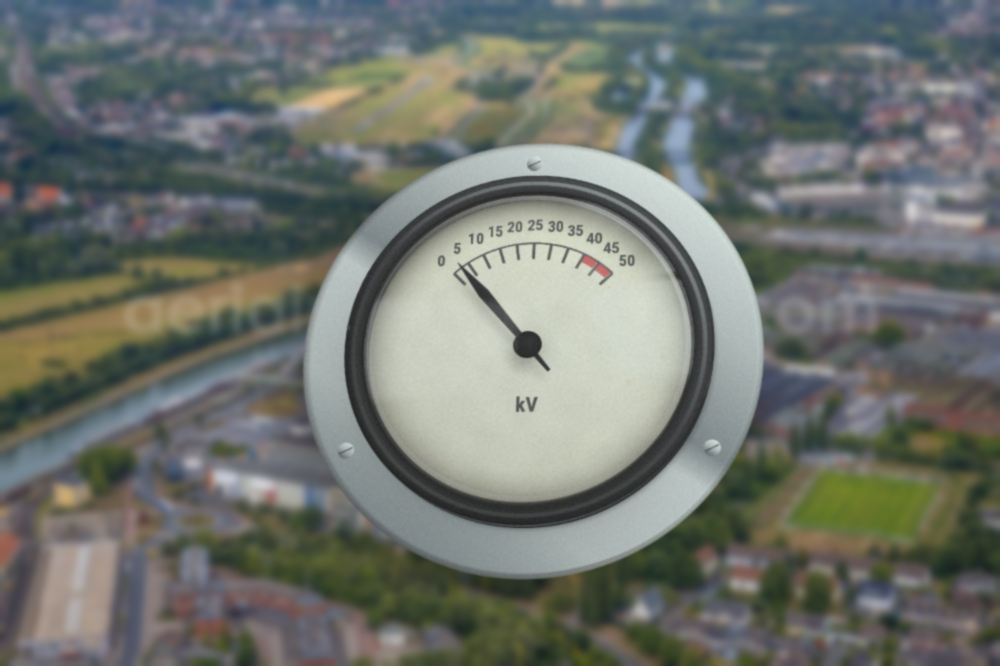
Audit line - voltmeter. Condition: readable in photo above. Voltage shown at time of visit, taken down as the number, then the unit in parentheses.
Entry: 2.5 (kV)
